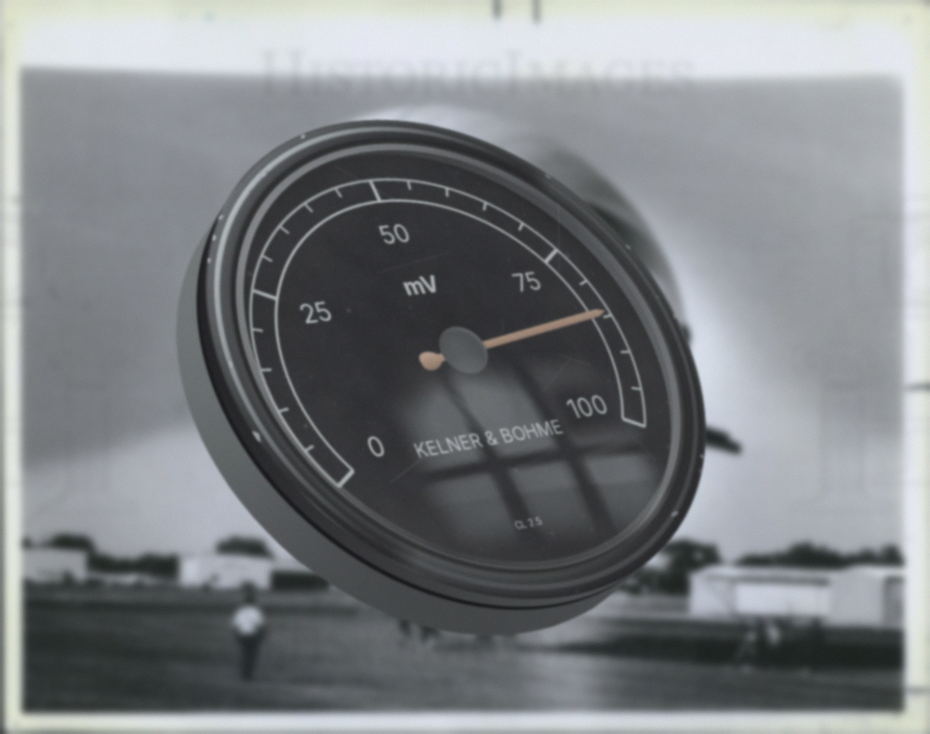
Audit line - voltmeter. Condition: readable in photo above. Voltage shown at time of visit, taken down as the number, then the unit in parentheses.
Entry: 85 (mV)
